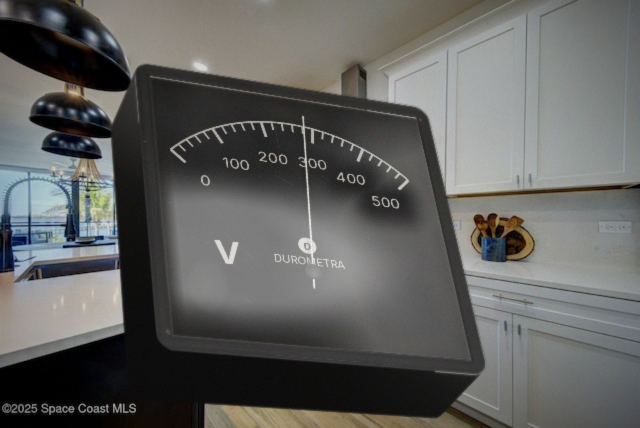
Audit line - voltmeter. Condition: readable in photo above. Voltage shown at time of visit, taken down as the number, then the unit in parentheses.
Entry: 280 (V)
